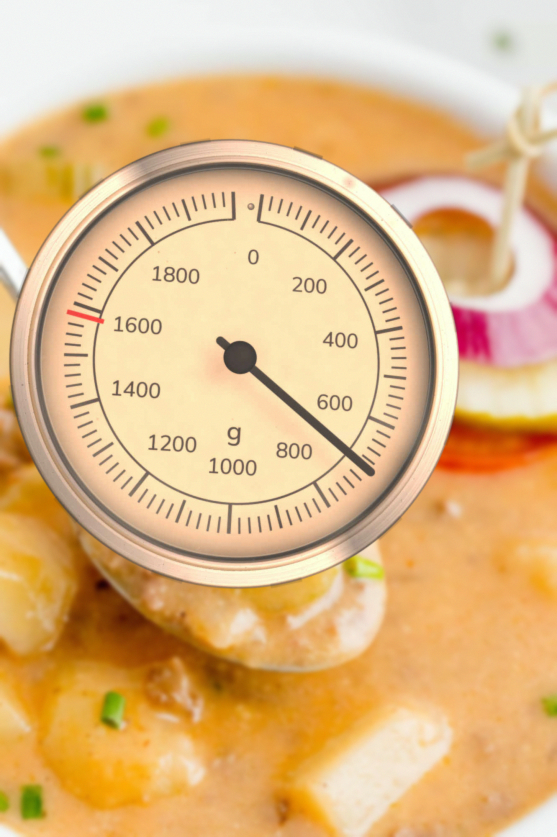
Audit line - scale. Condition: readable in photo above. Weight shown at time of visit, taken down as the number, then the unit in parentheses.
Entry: 700 (g)
